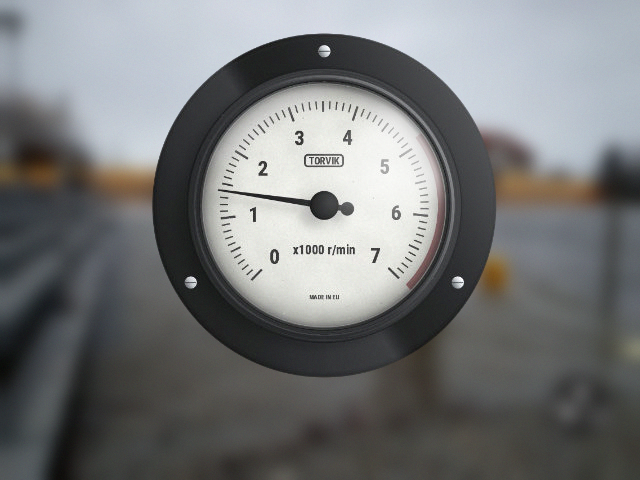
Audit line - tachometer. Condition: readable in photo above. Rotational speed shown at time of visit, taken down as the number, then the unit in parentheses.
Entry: 1400 (rpm)
